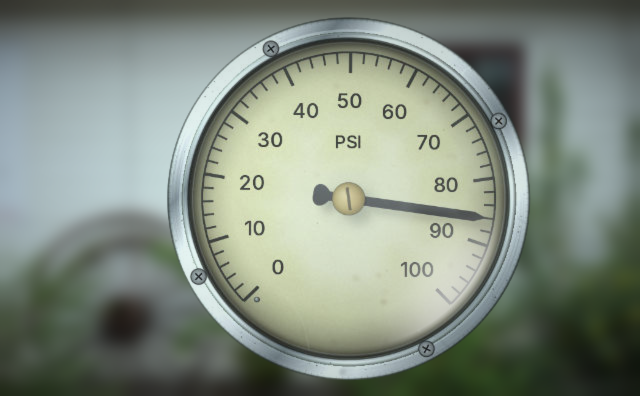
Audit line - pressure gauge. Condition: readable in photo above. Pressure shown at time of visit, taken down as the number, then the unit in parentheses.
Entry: 86 (psi)
